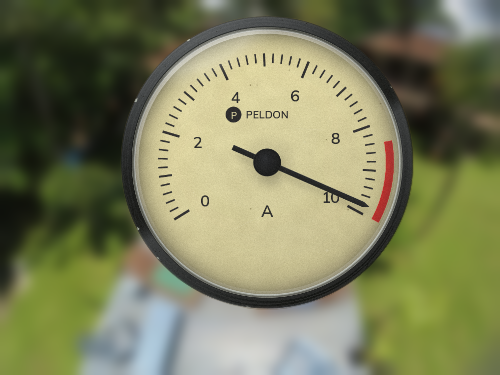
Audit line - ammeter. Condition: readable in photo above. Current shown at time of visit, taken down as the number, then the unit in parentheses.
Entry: 9.8 (A)
